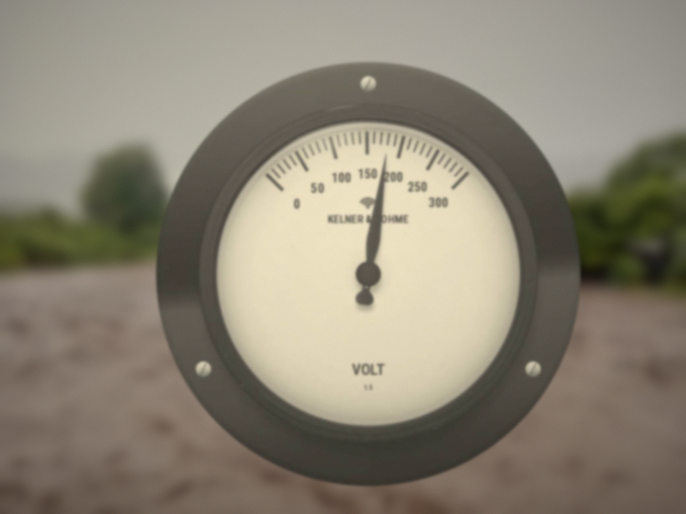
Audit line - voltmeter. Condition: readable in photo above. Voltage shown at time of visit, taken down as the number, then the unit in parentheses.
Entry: 180 (V)
